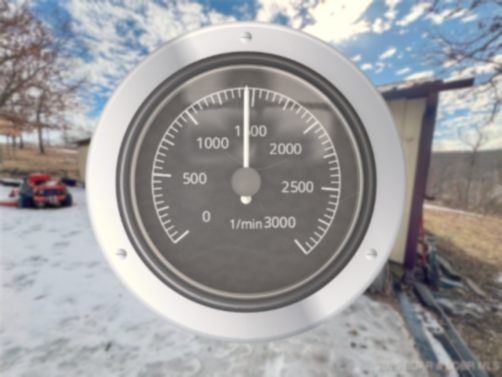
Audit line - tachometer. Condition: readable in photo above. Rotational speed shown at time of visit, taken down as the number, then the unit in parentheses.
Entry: 1450 (rpm)
